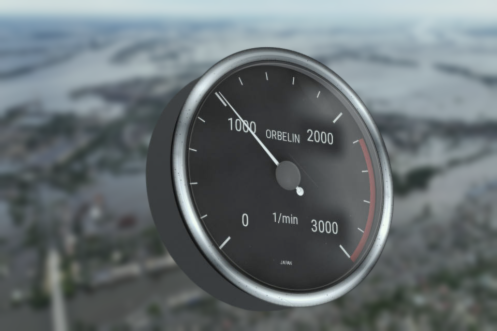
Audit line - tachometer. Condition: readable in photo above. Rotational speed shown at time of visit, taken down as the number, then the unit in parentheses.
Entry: 1000 (rpm)
